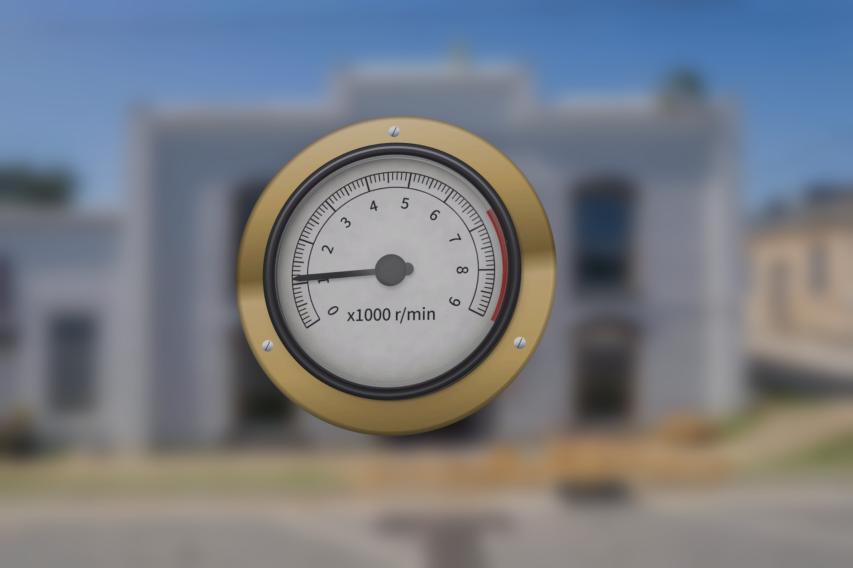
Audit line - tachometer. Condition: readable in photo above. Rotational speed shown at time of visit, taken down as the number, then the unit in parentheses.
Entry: 1100 (rpm)
